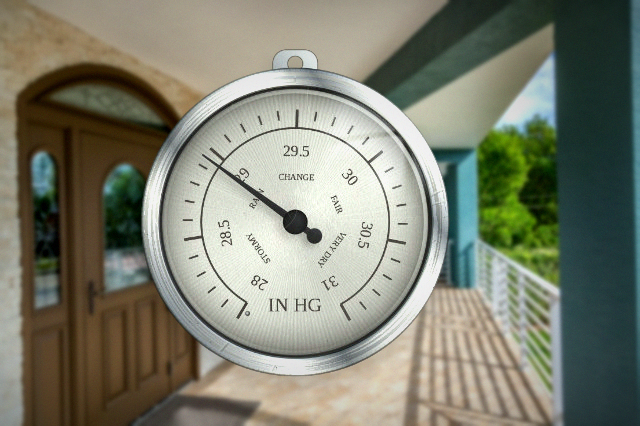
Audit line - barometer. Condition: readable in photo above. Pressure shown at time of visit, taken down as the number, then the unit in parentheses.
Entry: 28.95 (inHg)
